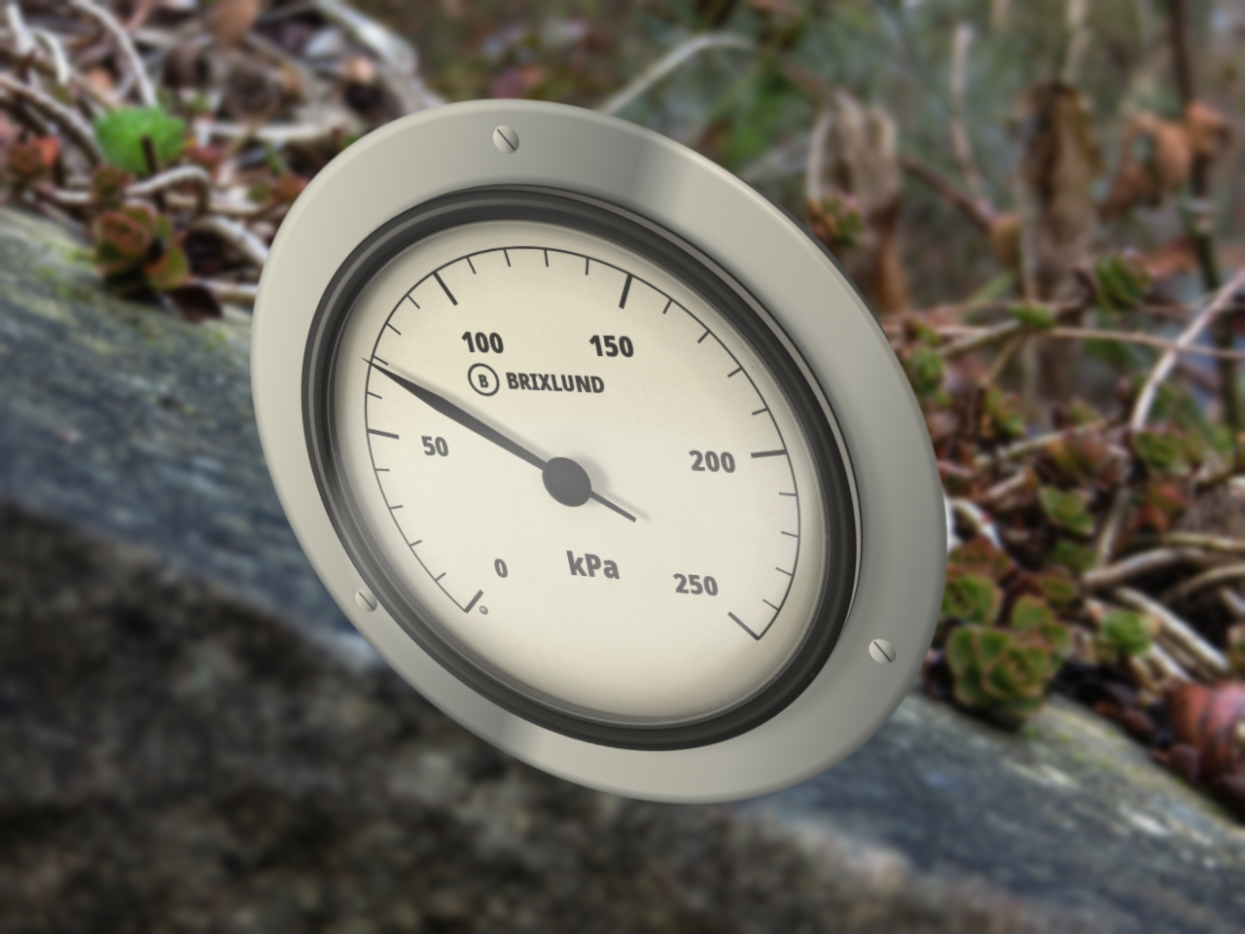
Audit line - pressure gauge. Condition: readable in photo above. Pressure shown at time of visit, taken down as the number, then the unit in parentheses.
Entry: 70 (kPa)
